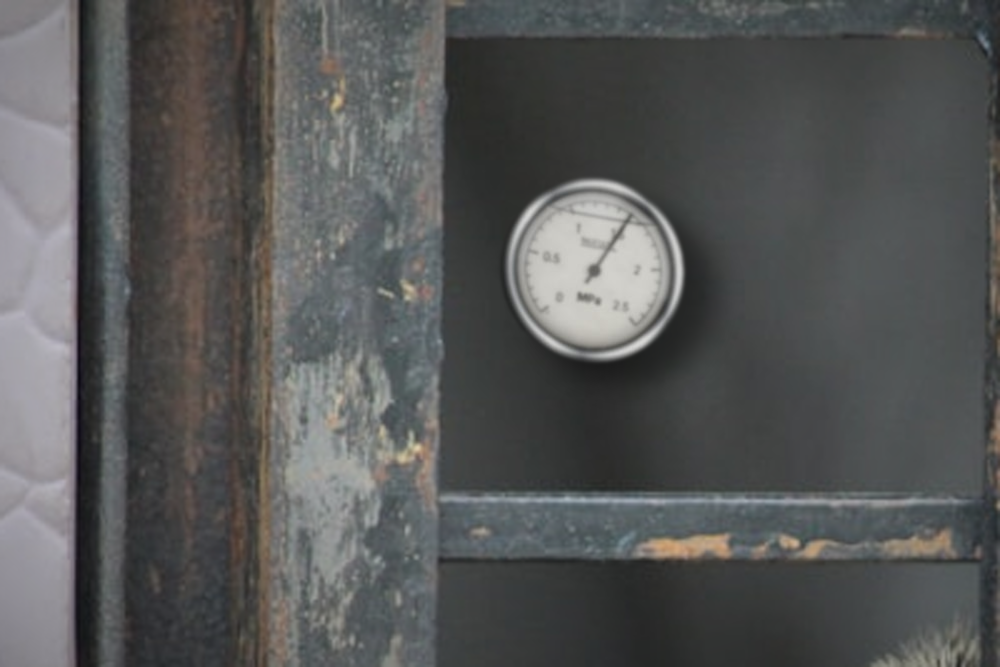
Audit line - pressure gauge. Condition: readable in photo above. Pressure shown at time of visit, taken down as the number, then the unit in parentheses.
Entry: 1.5 (MPa)
